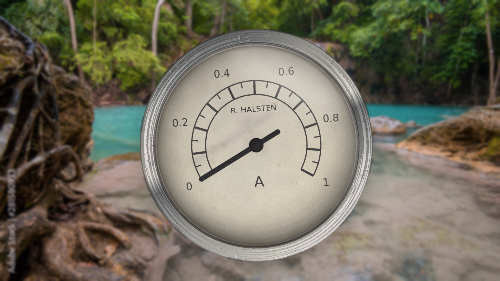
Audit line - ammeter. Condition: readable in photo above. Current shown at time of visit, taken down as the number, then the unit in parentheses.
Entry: 0 (A)
